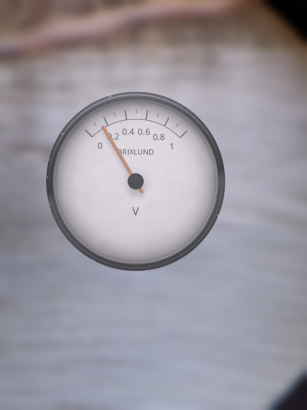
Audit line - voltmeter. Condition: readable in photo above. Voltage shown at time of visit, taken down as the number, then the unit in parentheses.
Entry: 0.15 (V)
